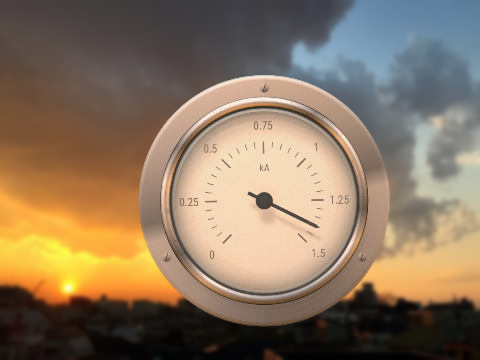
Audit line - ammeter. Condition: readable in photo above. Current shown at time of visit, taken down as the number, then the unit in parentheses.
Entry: 1.4 (kA)
